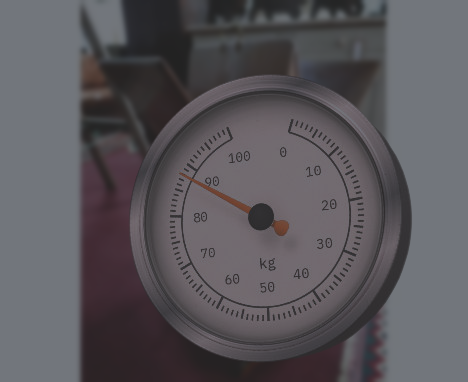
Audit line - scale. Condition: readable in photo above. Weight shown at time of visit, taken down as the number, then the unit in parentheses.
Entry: 88 (kg)
